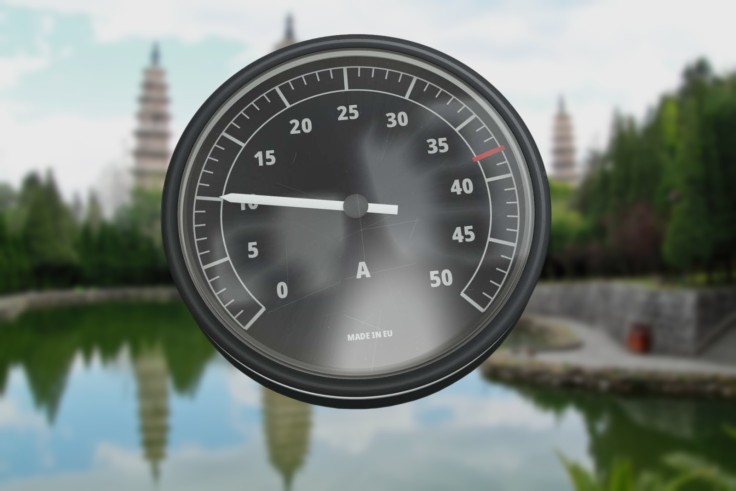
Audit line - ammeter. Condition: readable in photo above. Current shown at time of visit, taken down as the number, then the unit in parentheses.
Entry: 10 (A)
